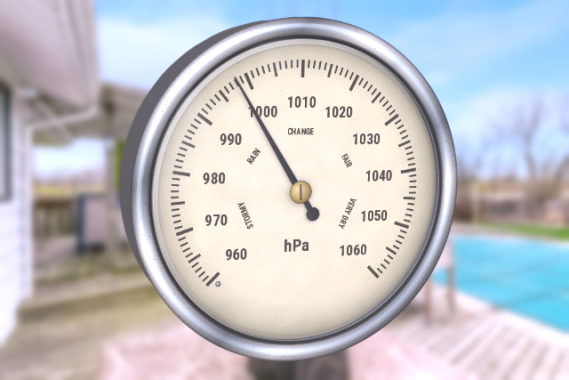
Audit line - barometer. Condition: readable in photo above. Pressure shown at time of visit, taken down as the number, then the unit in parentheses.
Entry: 998 (hPa)
